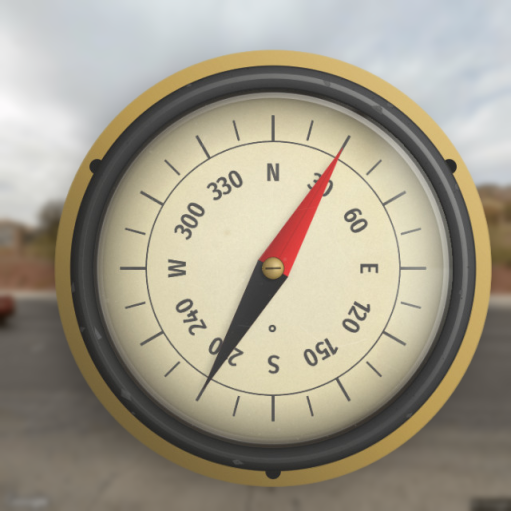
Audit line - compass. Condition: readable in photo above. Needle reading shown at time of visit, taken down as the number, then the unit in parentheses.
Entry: 30 (°)
